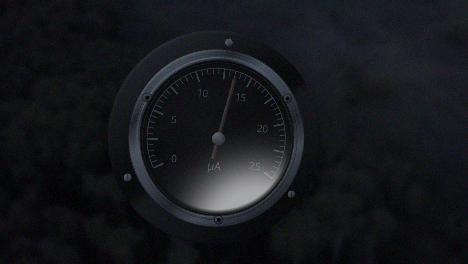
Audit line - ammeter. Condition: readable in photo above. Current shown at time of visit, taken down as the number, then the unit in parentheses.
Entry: 13.5 (µA)
